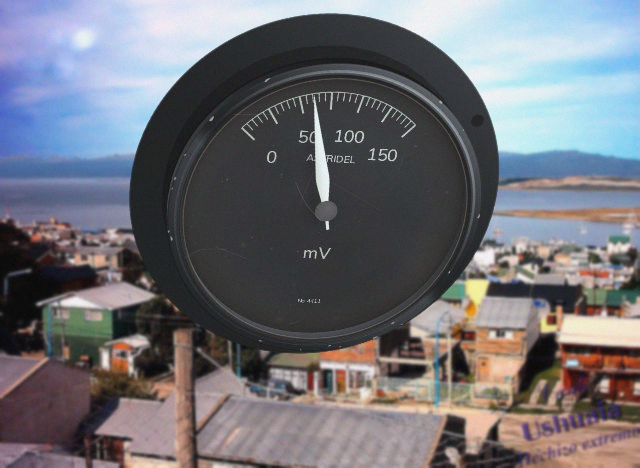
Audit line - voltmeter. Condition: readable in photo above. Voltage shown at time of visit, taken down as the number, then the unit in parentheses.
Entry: 60 (mV)
